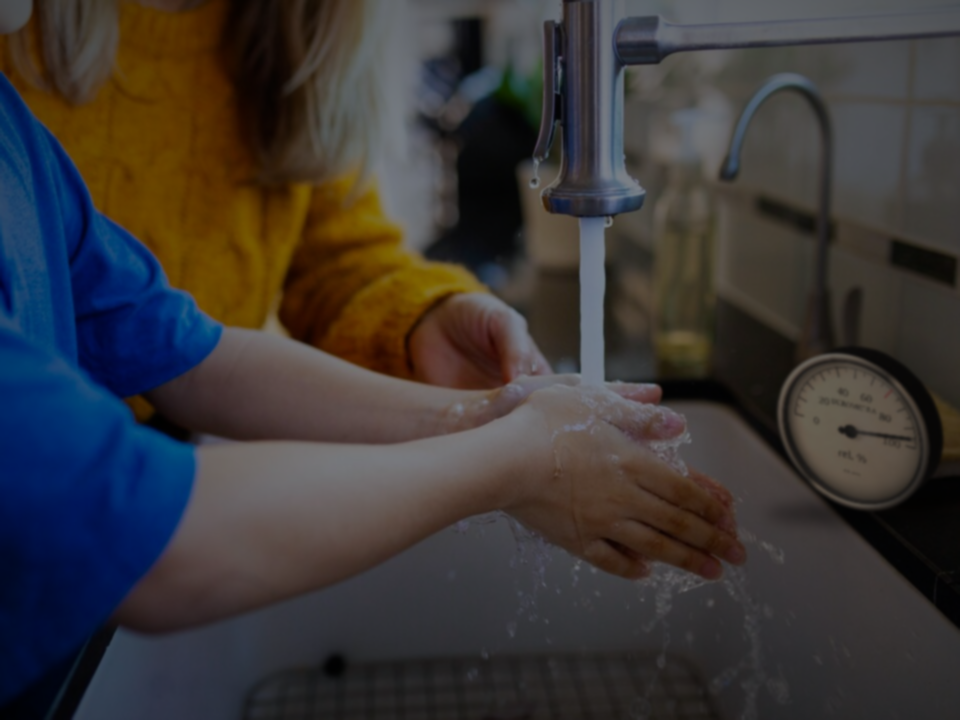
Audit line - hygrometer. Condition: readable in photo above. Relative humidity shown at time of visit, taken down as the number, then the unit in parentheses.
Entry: 95 (%)
